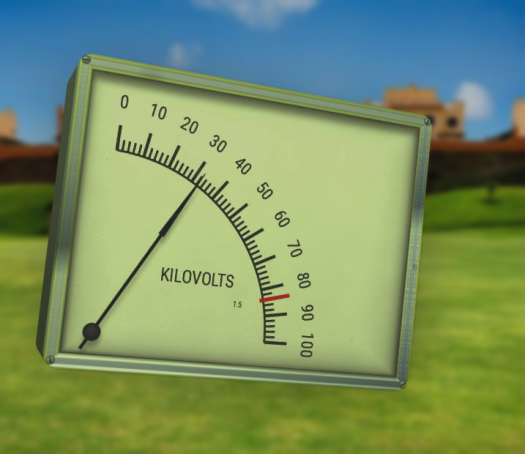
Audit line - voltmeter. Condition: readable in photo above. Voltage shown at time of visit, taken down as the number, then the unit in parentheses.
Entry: 32 (kV)
